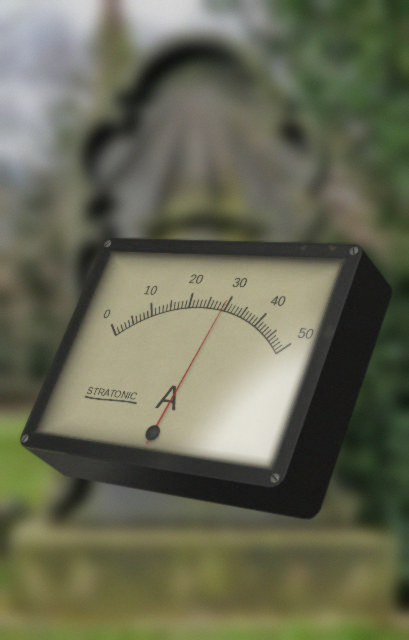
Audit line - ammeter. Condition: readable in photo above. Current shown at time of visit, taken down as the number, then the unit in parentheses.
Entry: 30 (A)
